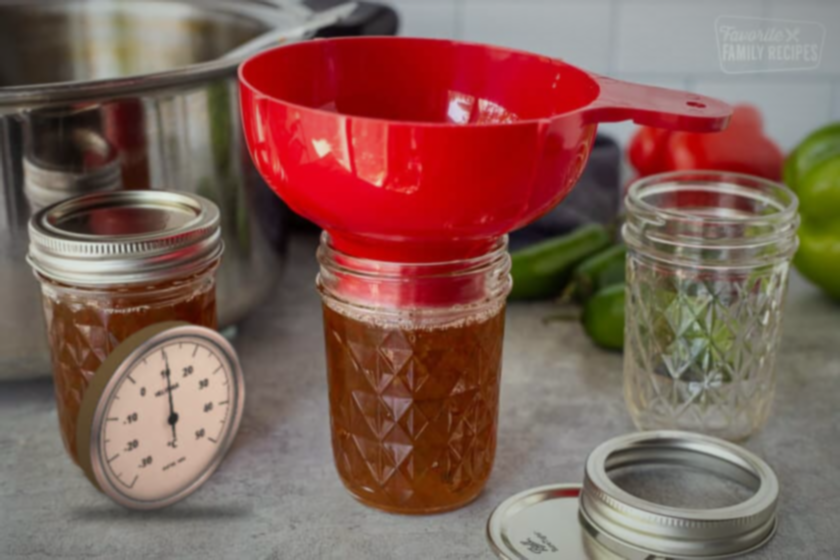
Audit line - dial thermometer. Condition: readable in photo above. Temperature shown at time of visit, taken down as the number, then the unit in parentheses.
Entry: 10 (°C)
